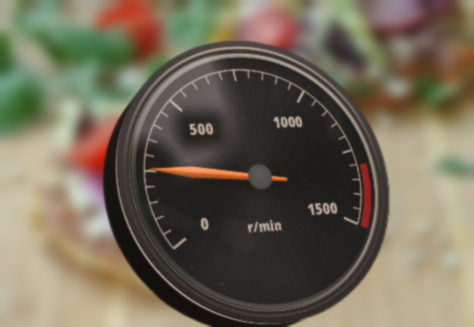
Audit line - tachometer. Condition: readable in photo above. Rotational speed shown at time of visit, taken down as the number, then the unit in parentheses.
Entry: 250 (rpm)
